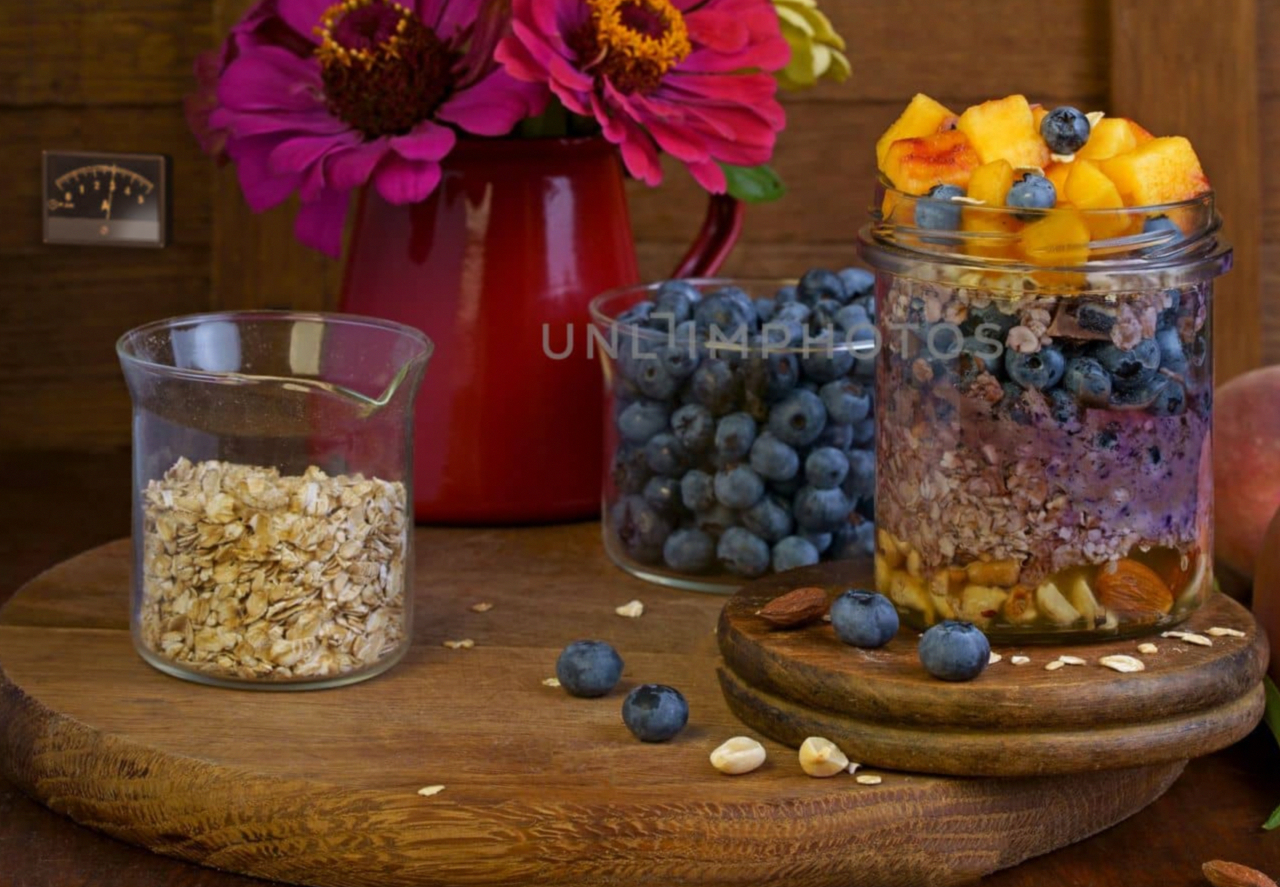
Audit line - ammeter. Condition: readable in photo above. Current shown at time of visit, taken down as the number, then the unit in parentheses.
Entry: 3 (A)
